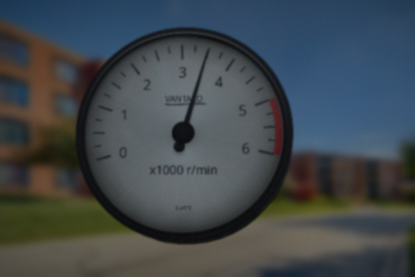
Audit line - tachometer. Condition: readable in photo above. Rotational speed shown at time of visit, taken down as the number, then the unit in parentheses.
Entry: 3500 (rpm)
